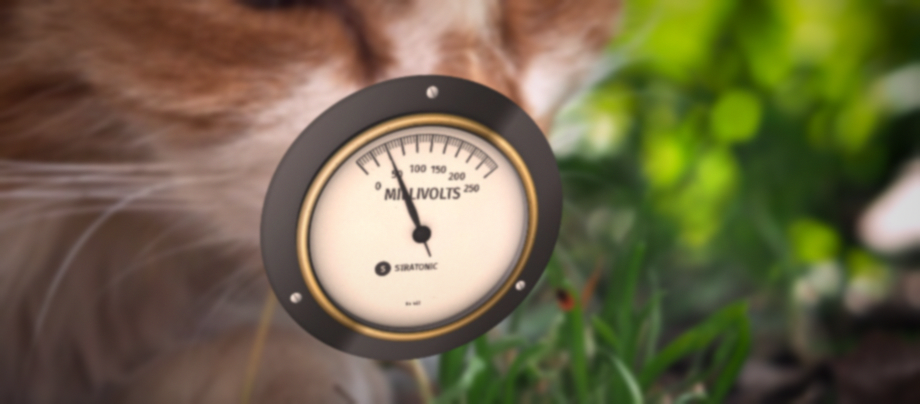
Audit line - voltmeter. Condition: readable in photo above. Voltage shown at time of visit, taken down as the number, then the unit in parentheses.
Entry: 50 (mV)
